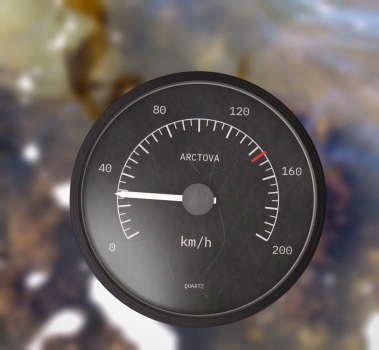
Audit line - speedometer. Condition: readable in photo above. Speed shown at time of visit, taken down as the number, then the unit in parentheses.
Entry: 27.5 (km/h)
